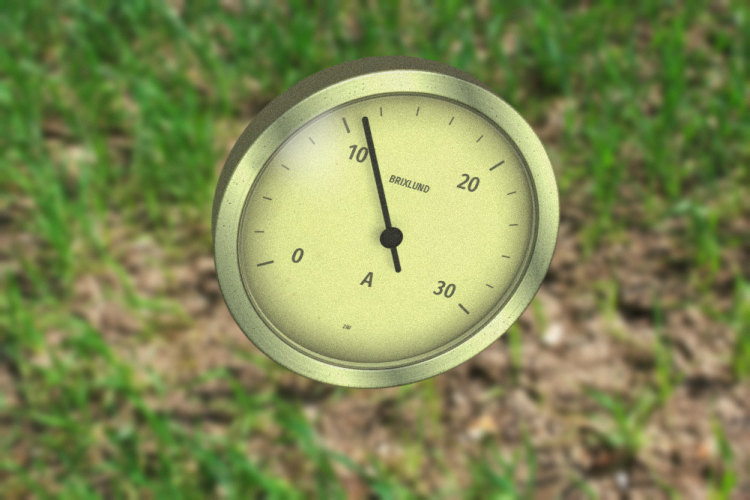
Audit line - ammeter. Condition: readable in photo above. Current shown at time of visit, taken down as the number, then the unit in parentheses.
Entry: 11 (A)
